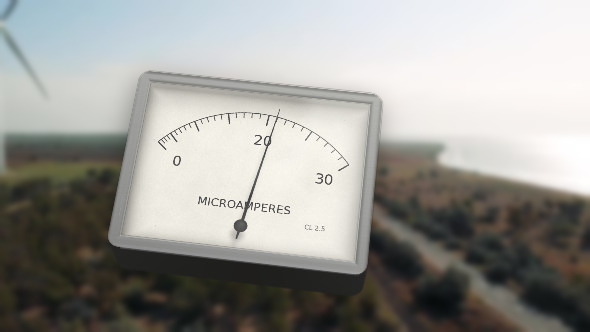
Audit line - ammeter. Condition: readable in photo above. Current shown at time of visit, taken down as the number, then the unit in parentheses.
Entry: 21 (µA)
